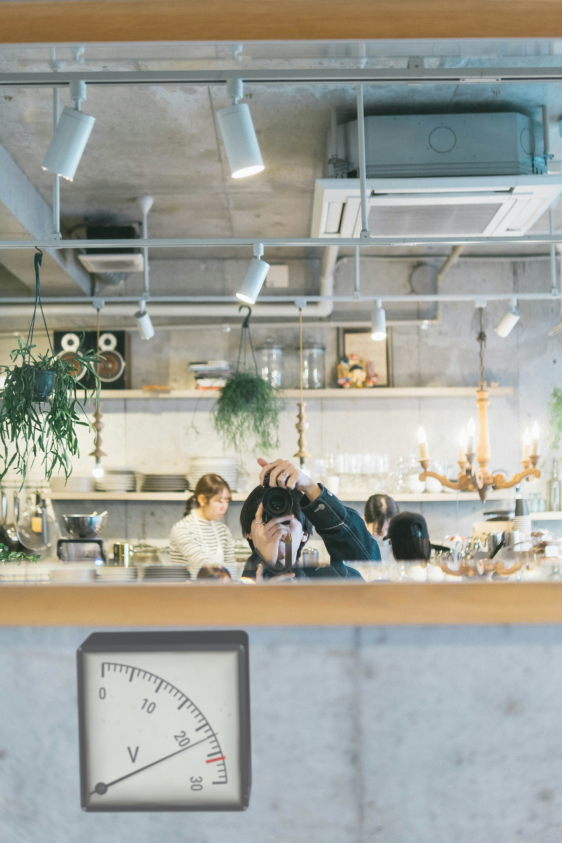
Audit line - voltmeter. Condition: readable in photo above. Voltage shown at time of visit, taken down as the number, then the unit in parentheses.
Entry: 22 (V)
